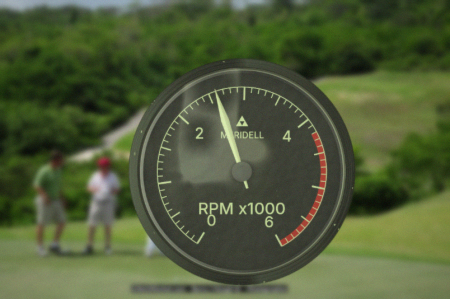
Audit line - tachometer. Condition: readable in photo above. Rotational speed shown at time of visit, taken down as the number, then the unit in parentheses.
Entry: 2600 (rpm)
